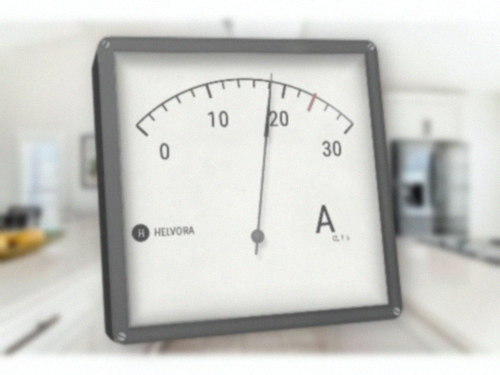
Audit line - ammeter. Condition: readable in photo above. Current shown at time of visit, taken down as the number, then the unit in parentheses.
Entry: 18 (A)
